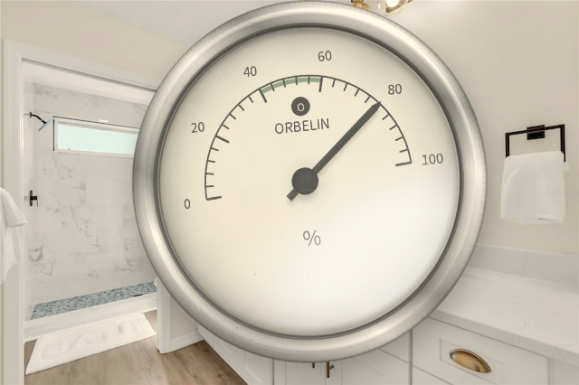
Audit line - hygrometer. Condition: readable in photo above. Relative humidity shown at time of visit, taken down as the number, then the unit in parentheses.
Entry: 80 (%)
